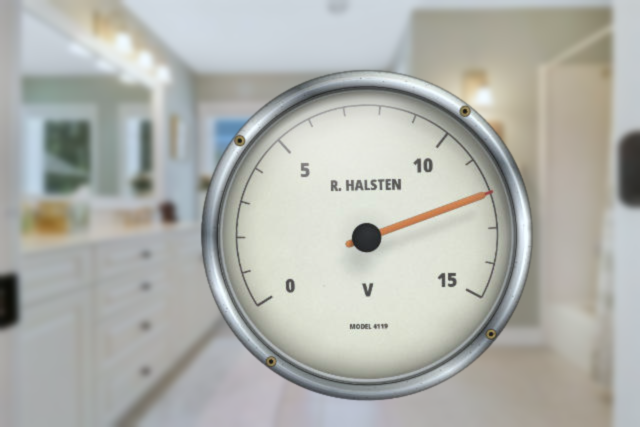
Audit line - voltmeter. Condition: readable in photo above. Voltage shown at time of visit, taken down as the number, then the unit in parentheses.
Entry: 12 (V)
